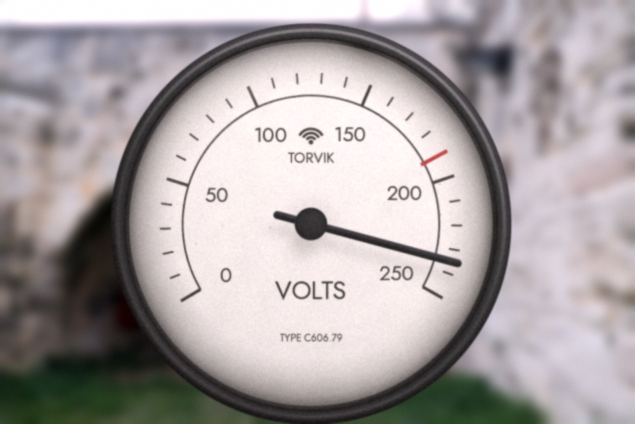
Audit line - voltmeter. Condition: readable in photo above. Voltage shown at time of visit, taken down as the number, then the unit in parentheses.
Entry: 235 (V)
